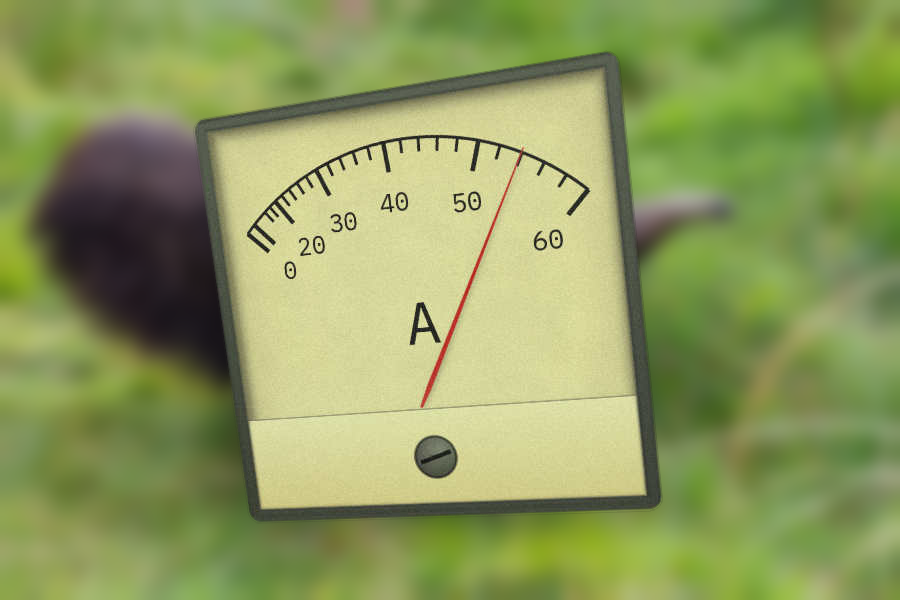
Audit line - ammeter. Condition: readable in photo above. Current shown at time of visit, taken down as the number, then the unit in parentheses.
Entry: 54 (A)
